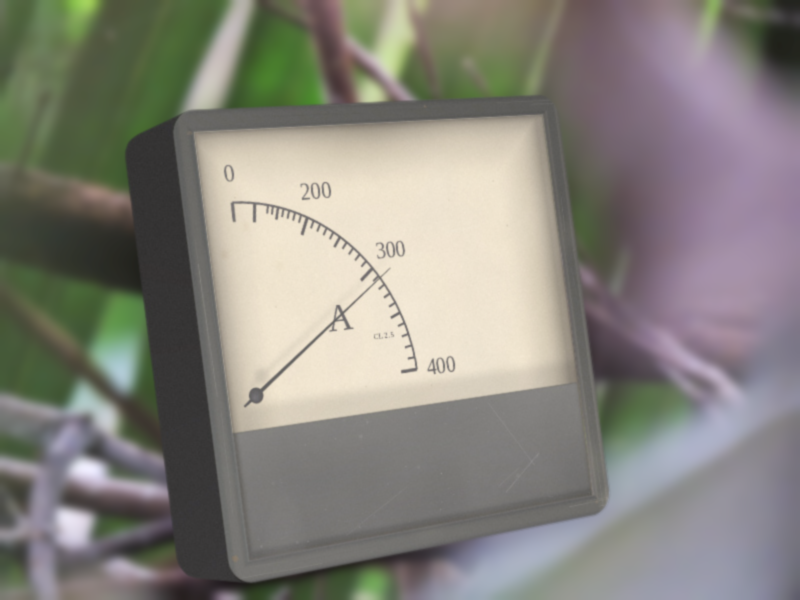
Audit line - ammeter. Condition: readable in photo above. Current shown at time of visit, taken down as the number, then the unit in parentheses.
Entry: 310 (A)
